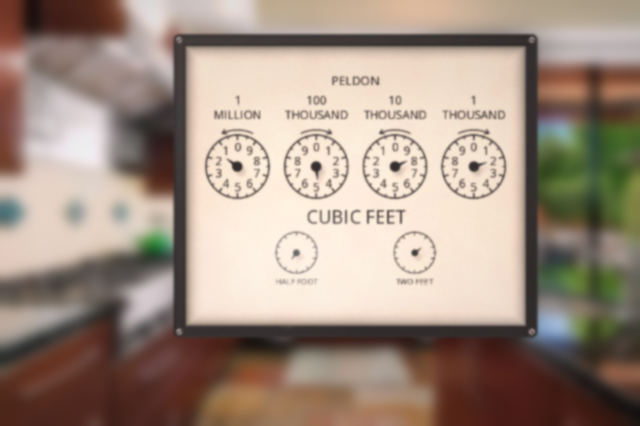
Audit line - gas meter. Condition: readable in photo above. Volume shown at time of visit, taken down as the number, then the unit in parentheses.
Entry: 148200 (ft³)
